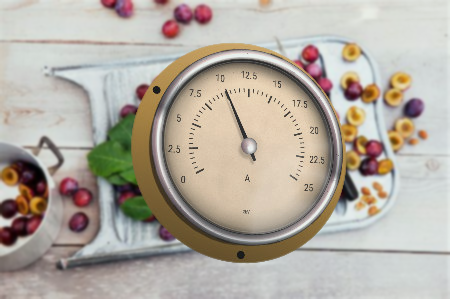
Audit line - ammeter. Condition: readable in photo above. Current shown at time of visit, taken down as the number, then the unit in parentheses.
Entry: 10 (A)
